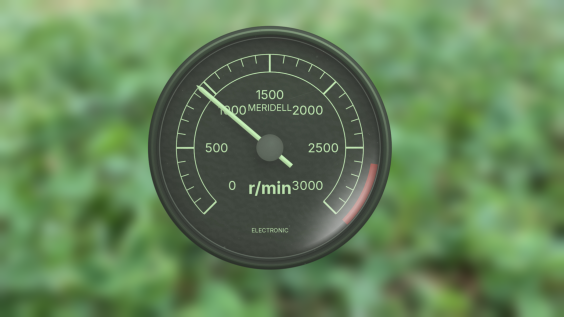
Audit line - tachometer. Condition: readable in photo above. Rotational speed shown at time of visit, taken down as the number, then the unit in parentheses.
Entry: 950 (rpm)
